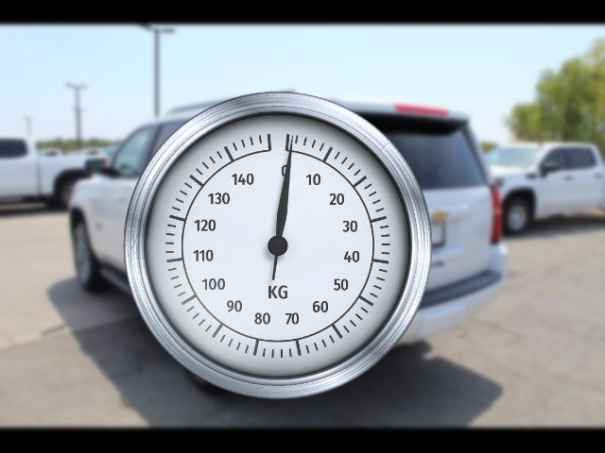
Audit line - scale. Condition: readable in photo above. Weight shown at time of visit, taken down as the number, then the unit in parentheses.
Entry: 1 (kg)
